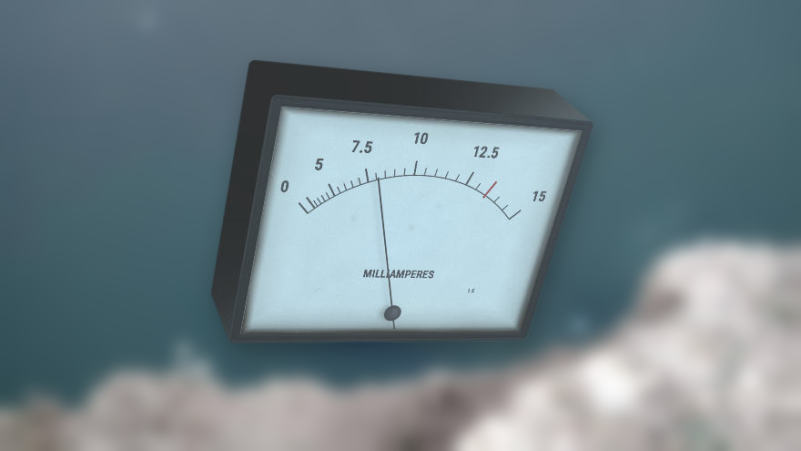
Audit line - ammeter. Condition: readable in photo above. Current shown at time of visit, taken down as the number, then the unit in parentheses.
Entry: 8 (mA)
